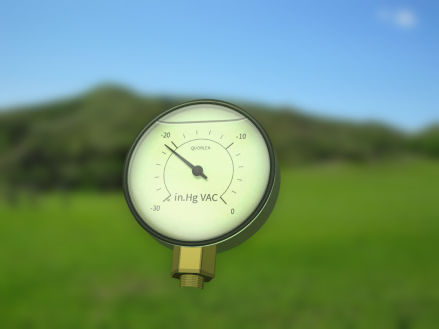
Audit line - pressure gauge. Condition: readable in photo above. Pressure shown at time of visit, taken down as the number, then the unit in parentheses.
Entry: -21 (inHg)
